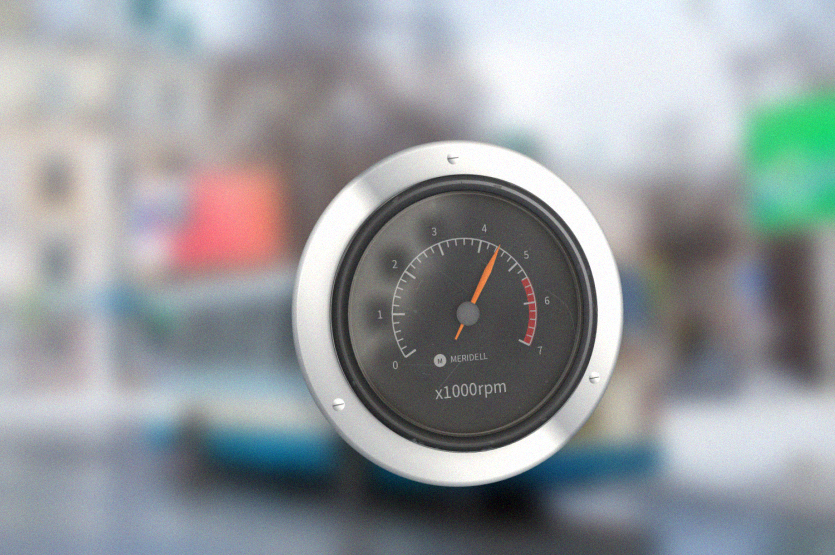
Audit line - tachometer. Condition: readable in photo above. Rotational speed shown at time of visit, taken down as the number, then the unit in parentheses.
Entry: 4400 (rpm)
